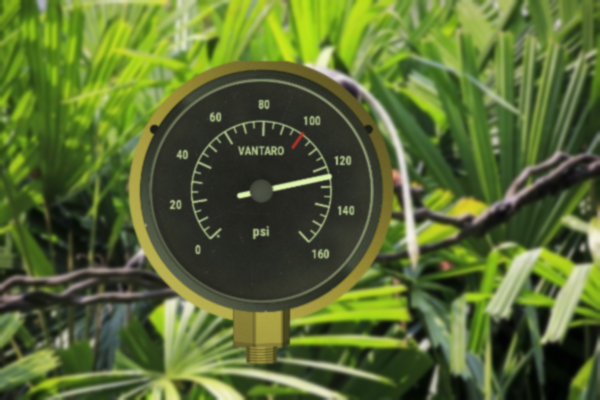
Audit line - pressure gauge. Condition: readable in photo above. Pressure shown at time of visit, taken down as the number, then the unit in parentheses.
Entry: 125 (psi)
